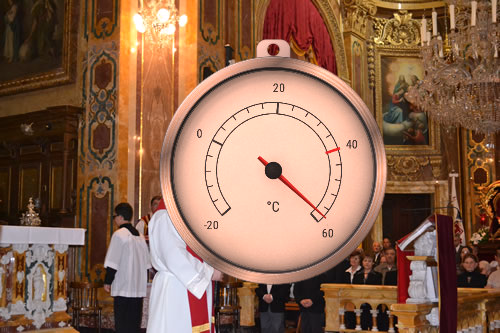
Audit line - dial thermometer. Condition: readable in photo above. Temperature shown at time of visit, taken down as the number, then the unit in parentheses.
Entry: 58 (°C)
